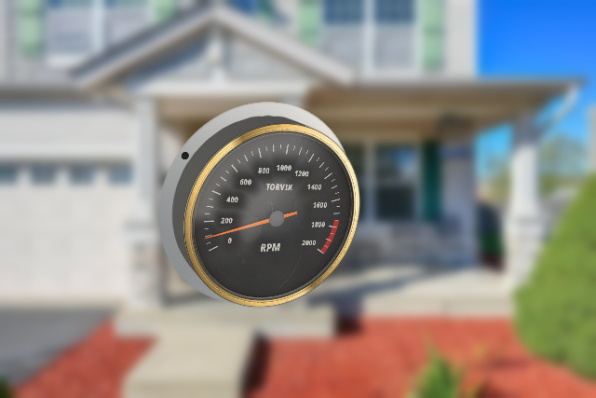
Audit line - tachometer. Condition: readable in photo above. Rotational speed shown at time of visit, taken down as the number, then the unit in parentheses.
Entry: 100 (rpm)
